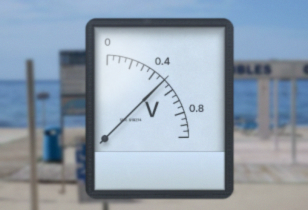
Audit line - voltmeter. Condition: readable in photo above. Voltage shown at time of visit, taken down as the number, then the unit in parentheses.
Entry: 0.5 (V)
